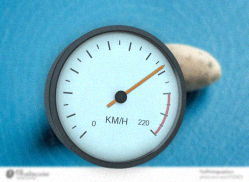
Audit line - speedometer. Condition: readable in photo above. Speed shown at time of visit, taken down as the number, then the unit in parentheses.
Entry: 155 (km/h)
